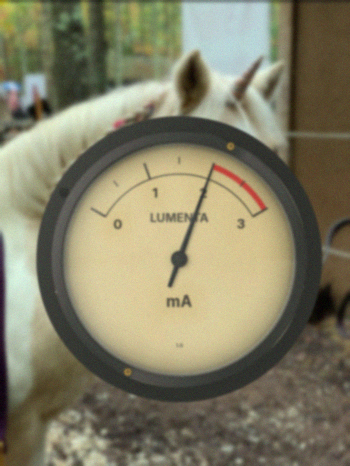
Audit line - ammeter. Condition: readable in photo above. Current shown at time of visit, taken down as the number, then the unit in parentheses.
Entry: 2 (mA)
